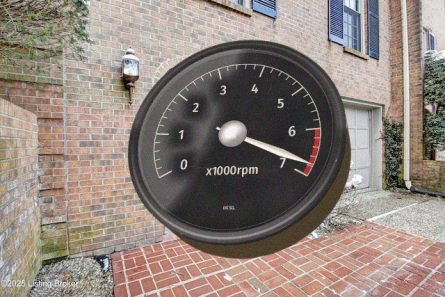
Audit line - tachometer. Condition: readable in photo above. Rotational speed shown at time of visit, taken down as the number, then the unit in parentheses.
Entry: 6800 (rpm)
